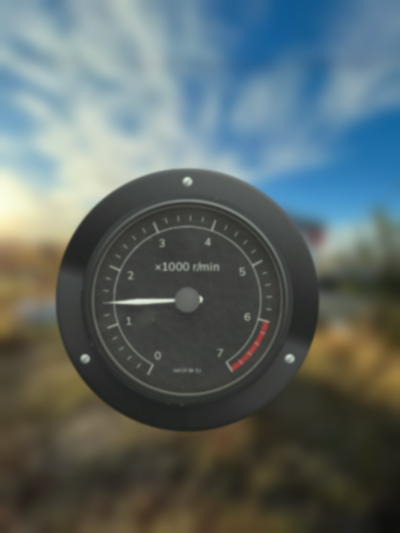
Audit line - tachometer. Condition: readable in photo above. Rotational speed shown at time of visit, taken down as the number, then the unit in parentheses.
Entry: 1400 (rpm)
